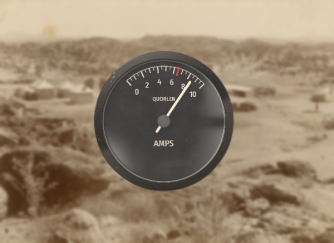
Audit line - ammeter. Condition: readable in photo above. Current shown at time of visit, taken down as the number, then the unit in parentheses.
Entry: 8.5 (A)
